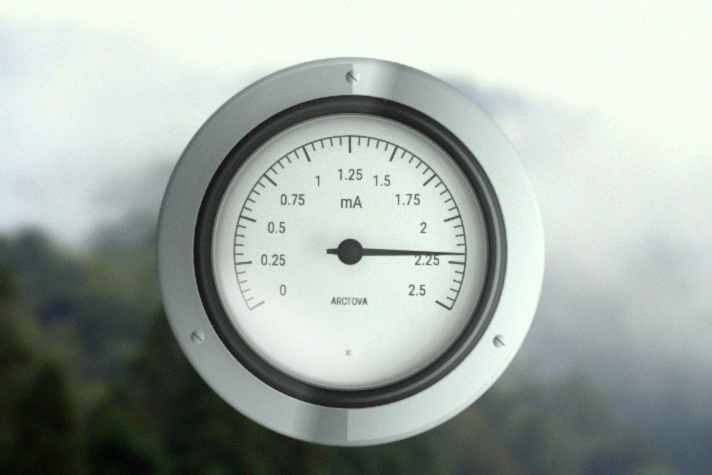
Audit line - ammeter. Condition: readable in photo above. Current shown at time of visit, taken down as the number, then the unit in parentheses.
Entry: 2.2 (mA)
